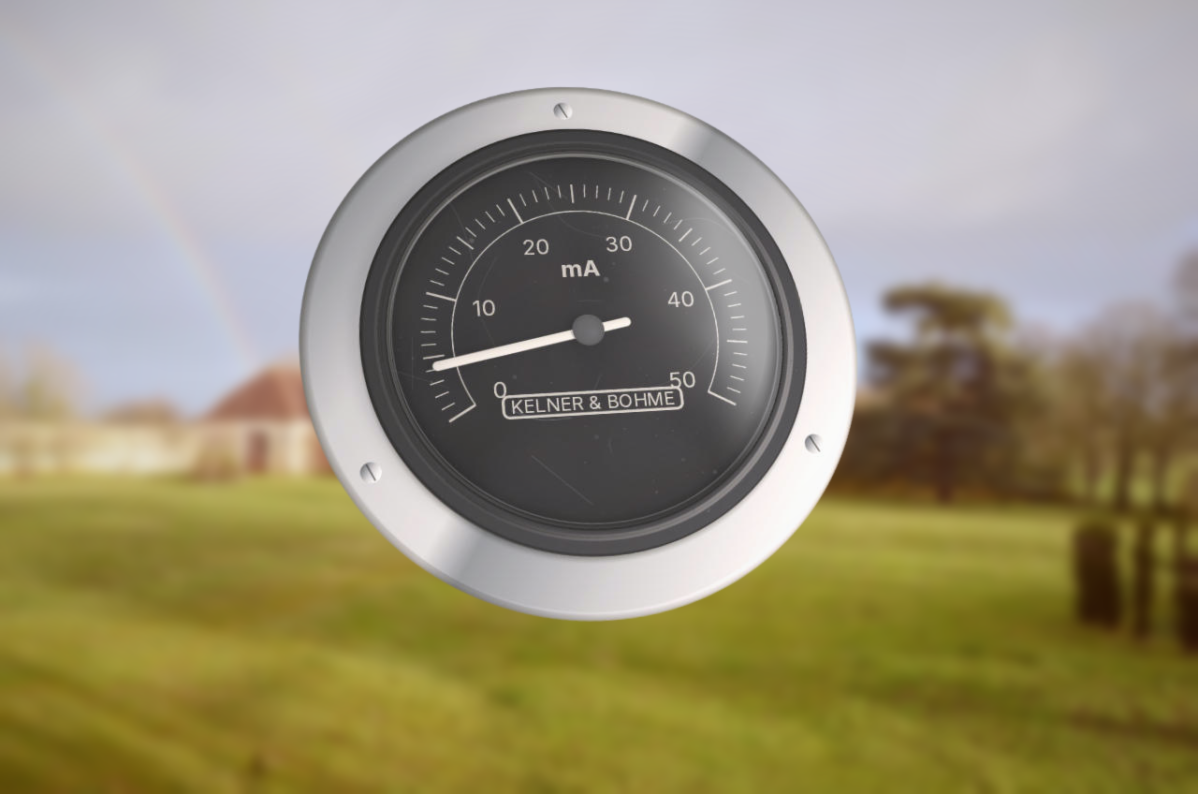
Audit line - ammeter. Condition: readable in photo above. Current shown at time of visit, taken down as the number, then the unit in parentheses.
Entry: 4 (mA)
